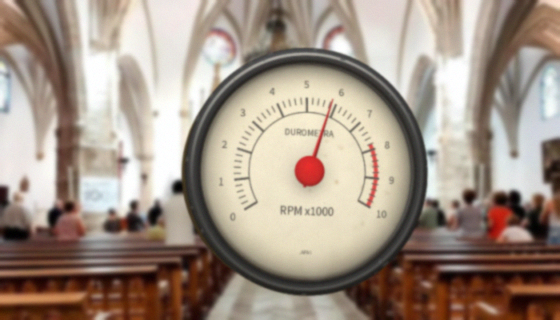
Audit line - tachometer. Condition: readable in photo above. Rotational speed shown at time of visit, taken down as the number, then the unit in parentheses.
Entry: 5800 (rpm)
